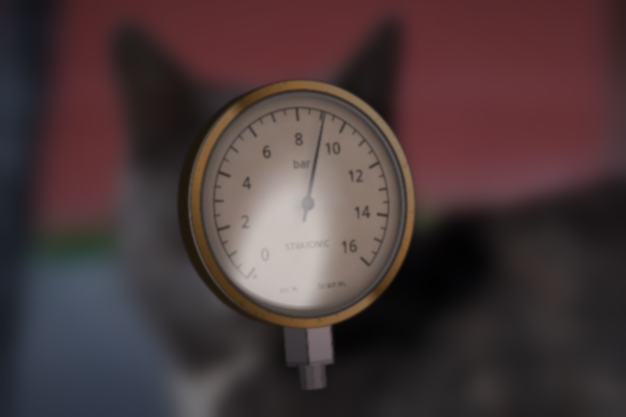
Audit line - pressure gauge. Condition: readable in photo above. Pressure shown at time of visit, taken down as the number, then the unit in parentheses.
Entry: 9 (bar)
